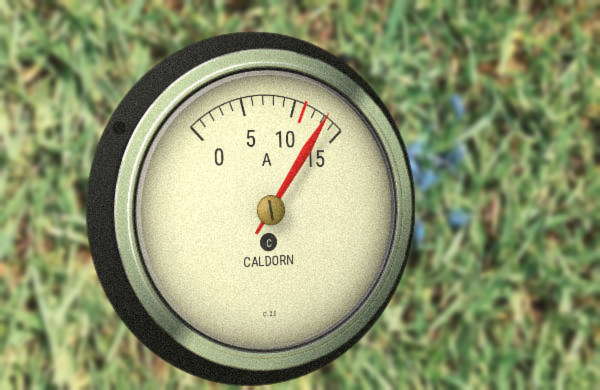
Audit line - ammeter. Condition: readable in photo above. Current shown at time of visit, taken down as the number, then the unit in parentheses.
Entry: 13 (A)
